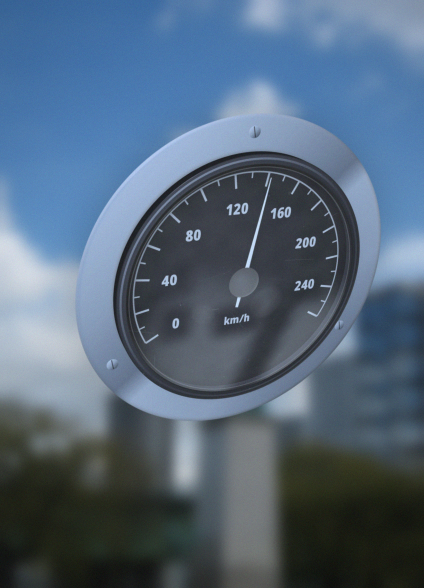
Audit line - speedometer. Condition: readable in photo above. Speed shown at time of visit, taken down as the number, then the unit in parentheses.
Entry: 140 (km/h)
